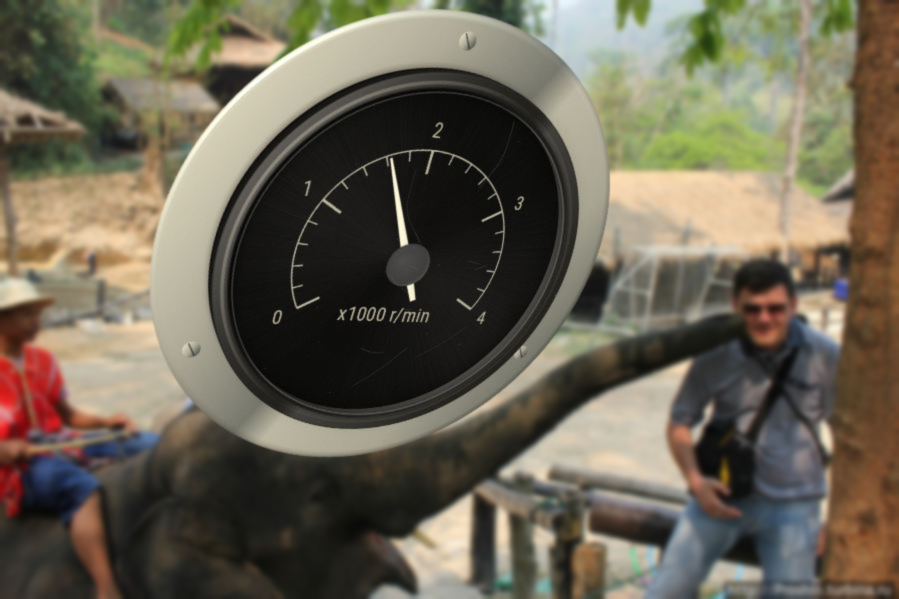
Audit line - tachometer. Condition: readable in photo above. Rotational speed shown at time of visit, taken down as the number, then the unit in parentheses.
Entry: 1600 (rpm)
